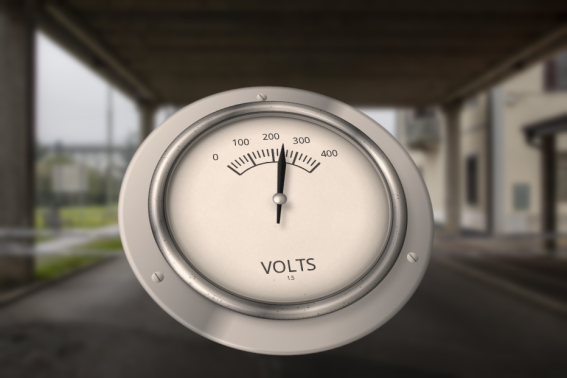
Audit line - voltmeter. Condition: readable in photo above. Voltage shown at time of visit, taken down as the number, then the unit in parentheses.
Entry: 240 (V)
